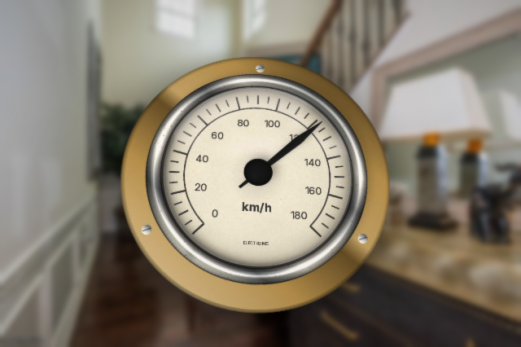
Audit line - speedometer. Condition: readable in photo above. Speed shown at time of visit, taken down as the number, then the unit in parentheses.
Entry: 122.5 (km/h)
